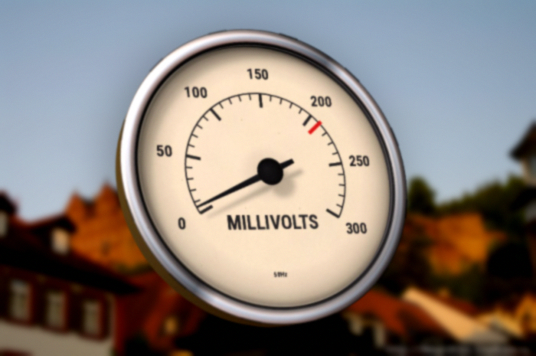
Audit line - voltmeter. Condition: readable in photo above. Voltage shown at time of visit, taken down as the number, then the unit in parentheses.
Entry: 5 (mV)
